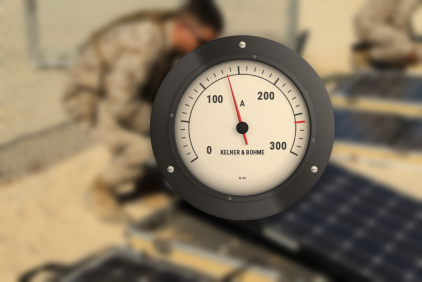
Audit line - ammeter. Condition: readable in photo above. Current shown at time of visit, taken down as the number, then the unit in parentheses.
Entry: 135 (A)
